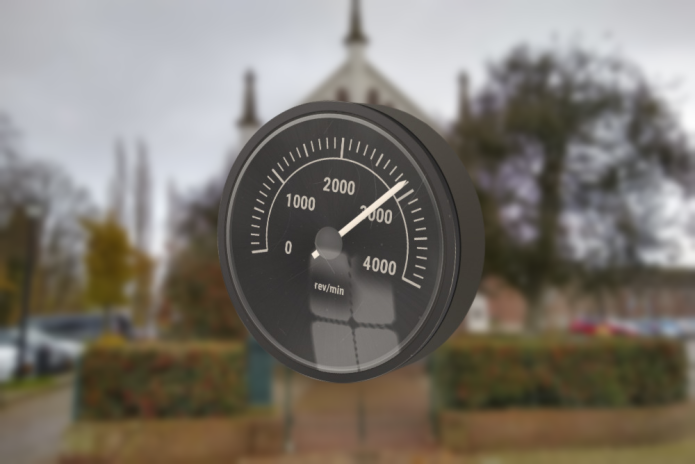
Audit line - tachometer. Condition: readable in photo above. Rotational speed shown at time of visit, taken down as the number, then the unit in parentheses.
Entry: 2900 (rpm)
